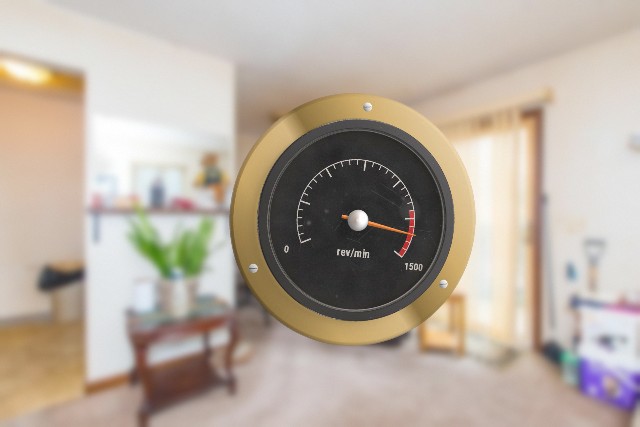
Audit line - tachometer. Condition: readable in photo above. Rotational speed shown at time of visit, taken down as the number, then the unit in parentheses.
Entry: 1350 (rpm)
